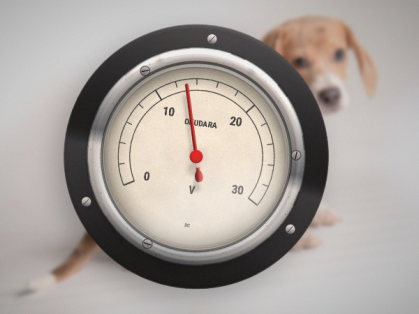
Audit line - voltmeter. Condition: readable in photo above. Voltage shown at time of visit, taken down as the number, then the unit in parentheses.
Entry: 13 (V)
